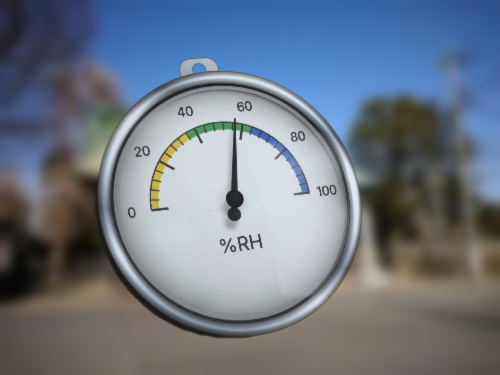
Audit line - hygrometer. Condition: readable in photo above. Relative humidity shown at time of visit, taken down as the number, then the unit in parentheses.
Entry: 56 (%)
